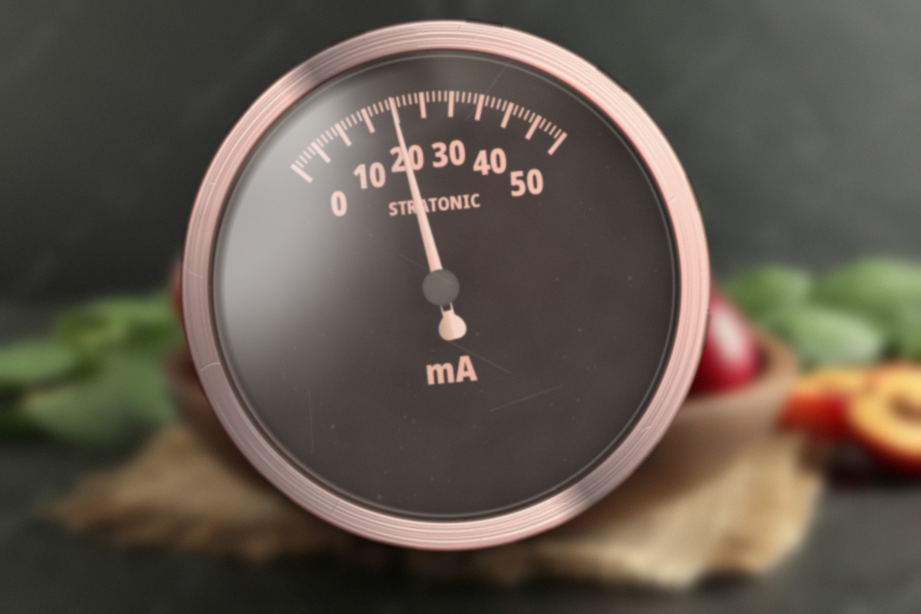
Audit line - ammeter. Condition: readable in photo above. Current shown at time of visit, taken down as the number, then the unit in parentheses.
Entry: 20 (mA)
